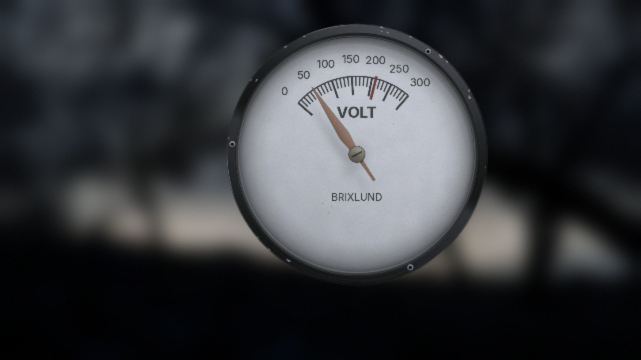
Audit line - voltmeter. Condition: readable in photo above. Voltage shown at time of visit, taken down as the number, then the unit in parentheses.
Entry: 50 (V)
